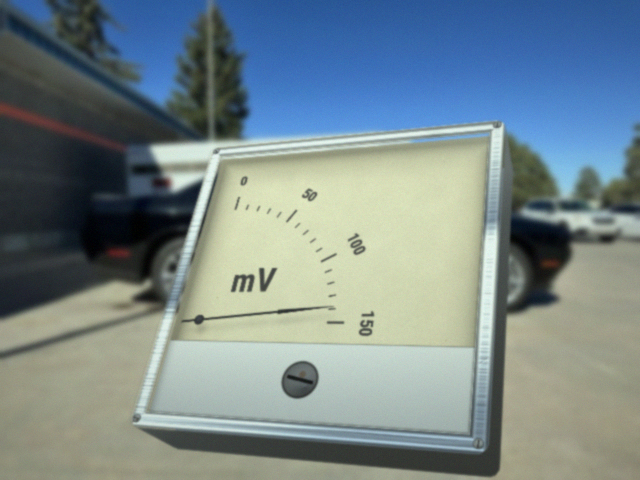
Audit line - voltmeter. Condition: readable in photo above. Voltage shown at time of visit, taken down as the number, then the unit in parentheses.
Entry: 140 (mV)
